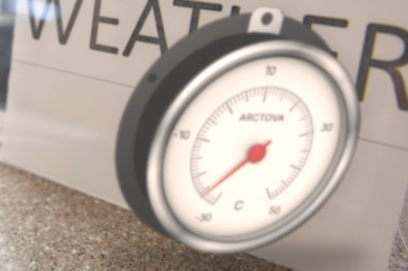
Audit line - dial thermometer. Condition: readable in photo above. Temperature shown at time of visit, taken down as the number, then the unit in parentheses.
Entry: -25 (°C)
